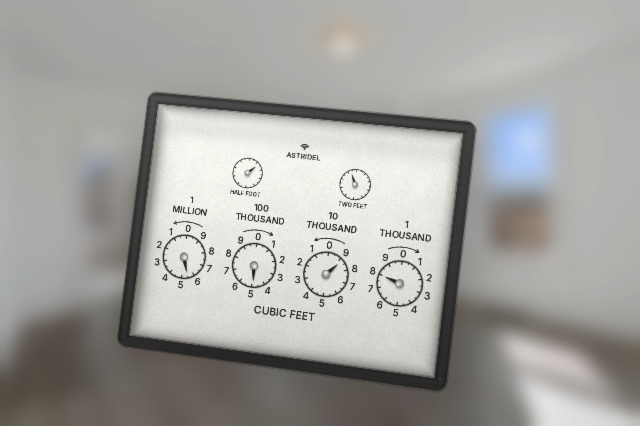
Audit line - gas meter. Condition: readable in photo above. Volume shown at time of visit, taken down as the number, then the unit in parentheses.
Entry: 548800 (ft³)
